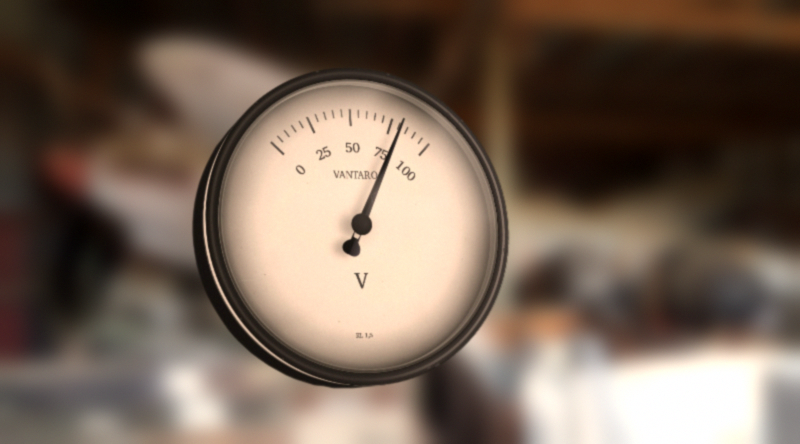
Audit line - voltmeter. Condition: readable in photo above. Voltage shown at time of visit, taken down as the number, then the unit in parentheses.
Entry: 80 (V)
